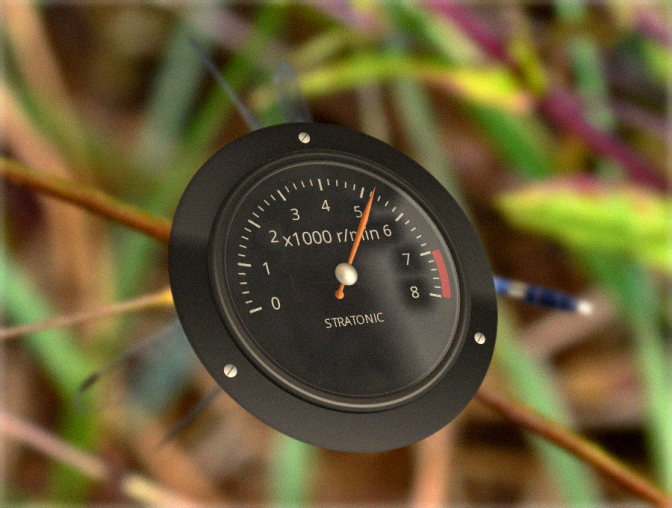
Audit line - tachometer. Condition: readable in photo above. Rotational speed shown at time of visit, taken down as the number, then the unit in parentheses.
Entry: 5200 (rpm)
